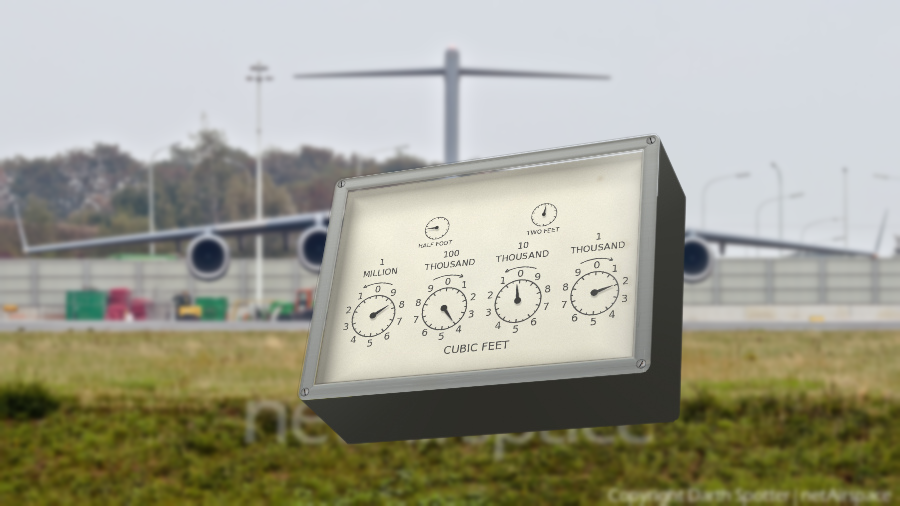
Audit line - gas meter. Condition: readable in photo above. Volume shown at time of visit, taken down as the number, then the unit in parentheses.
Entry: 840200 (ft³)
